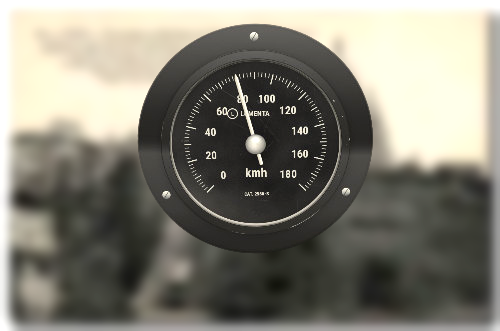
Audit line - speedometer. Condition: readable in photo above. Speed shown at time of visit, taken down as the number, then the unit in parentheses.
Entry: 80 (km/h)
